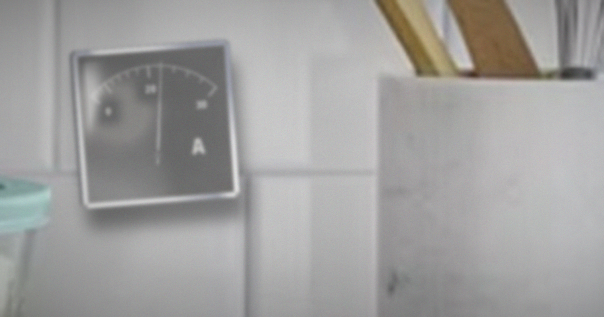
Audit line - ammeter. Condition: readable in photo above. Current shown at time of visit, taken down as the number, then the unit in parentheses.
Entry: 22 (A)
